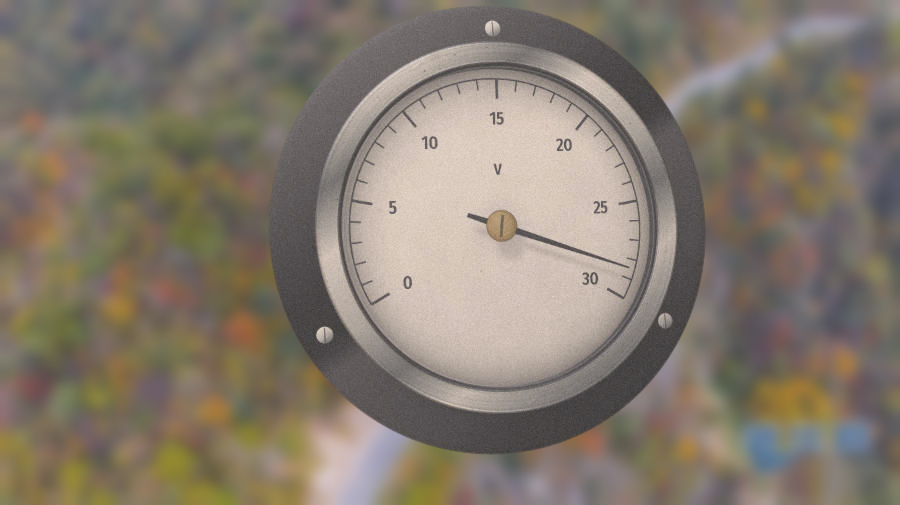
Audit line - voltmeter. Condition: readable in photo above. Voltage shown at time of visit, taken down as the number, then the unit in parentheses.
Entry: 28.5 (V)
